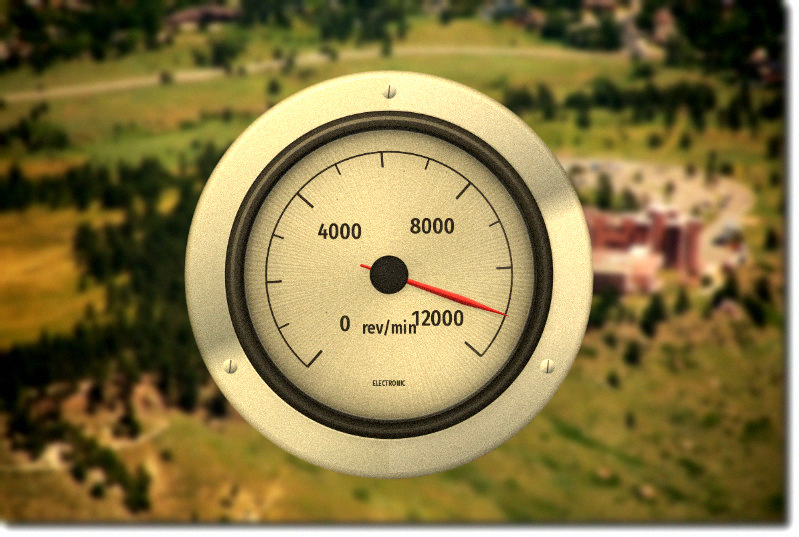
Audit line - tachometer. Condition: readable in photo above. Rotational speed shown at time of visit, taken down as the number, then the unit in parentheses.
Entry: 11000 (rpm)
